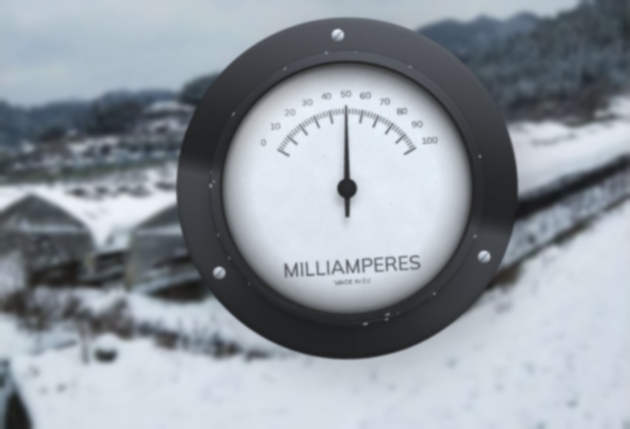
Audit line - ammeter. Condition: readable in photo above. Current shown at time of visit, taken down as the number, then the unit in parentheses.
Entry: 50 (mA)
